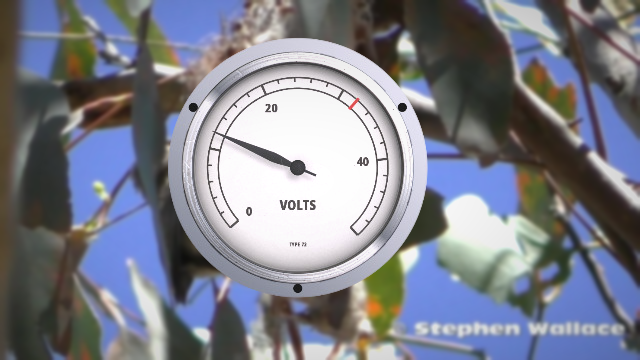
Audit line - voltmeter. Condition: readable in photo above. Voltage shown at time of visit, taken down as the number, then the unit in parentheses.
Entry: 12 (V)
